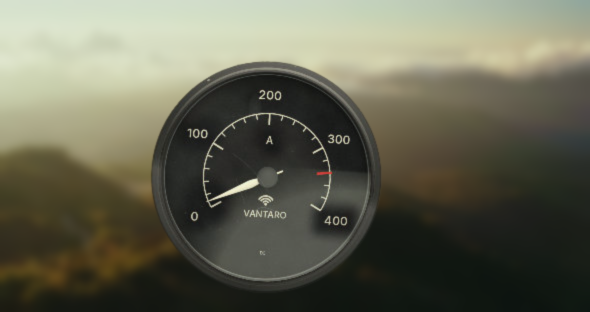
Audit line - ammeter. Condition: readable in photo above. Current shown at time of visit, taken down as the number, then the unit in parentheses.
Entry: 10 (A)
